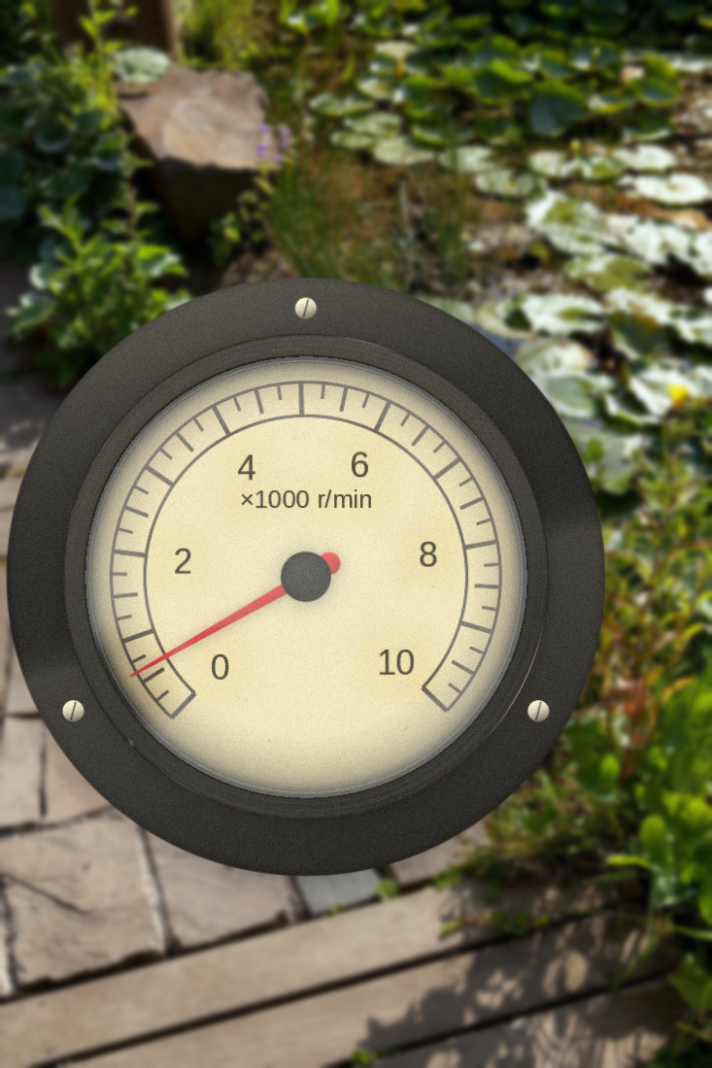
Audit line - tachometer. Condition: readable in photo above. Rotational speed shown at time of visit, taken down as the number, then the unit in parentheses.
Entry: 625 (rpm)
